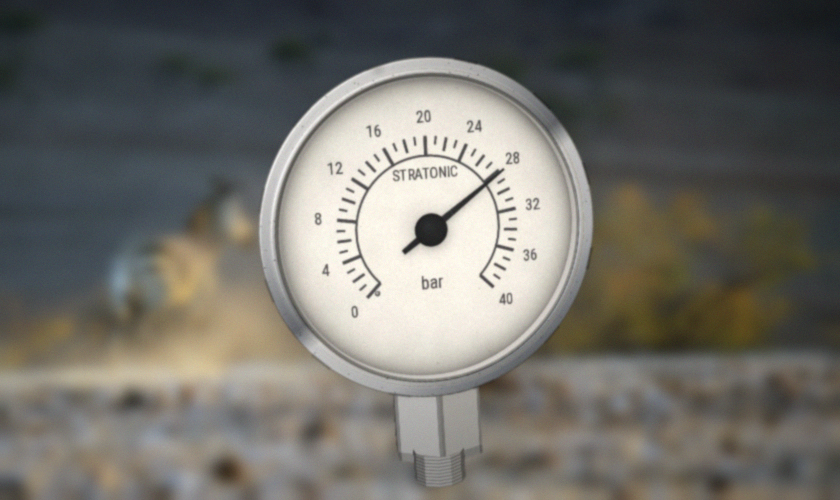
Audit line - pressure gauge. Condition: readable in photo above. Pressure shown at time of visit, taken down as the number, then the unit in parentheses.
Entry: 28 (bar)
